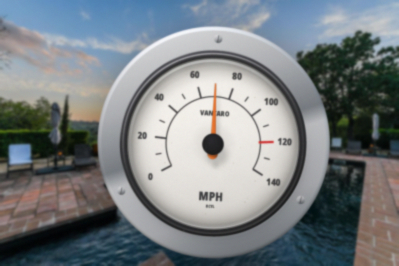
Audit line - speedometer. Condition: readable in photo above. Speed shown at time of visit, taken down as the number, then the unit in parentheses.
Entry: 70 (mph)
